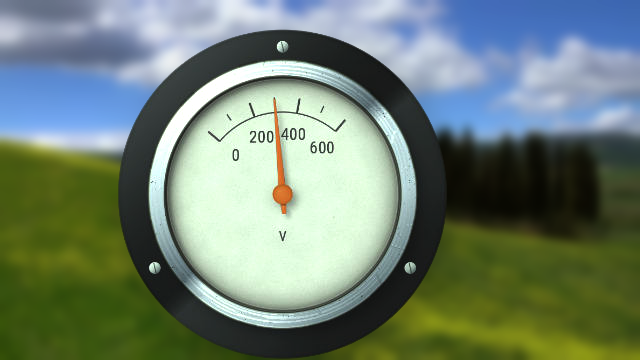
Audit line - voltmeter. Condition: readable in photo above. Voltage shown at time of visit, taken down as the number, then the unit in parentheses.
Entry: 300 (V)
